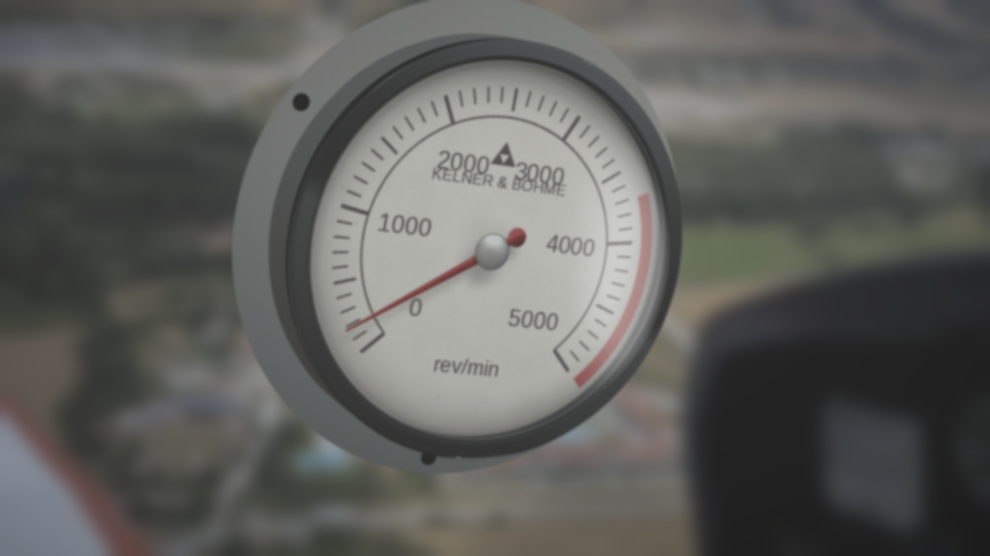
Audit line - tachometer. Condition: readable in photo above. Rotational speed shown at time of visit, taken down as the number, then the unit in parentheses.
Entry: 200 (rpm)
